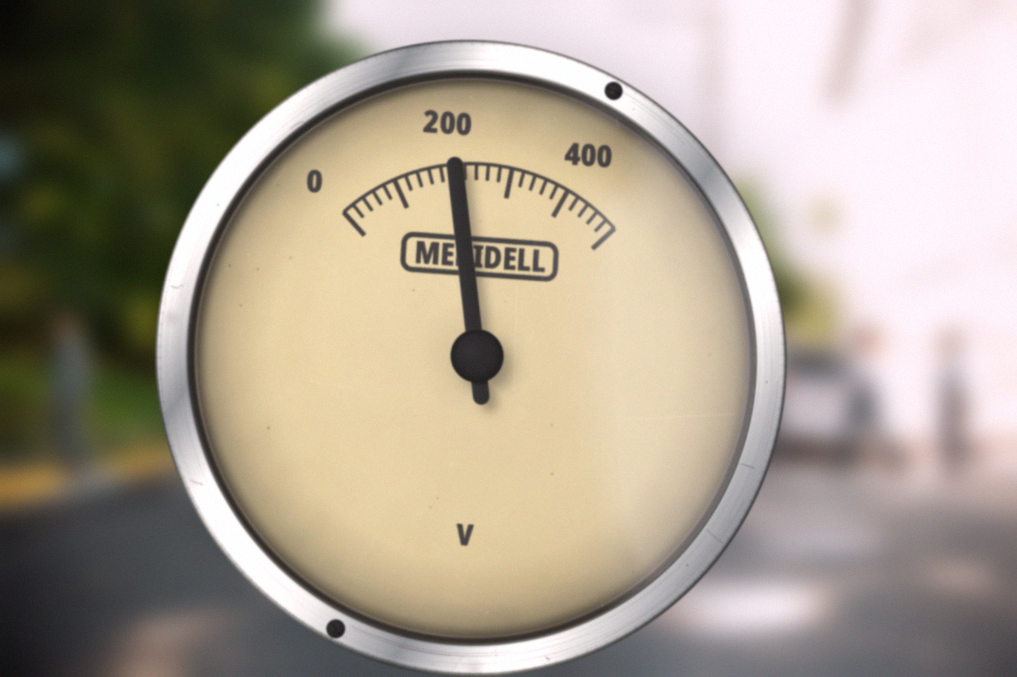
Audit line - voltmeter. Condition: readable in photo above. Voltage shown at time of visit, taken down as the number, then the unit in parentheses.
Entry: 200 (V)
